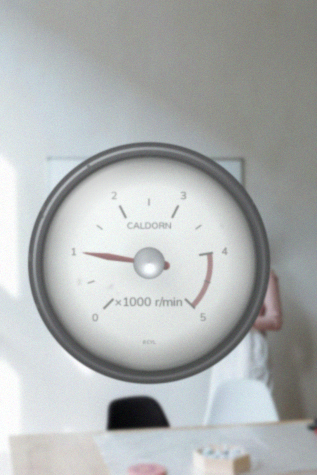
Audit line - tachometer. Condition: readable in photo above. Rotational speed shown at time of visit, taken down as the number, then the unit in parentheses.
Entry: 1000 (rpm)
